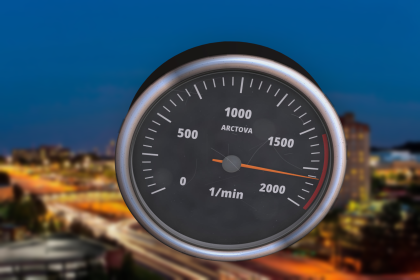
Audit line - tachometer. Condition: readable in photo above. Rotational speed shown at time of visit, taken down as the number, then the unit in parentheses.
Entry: 1800 (rpm)
